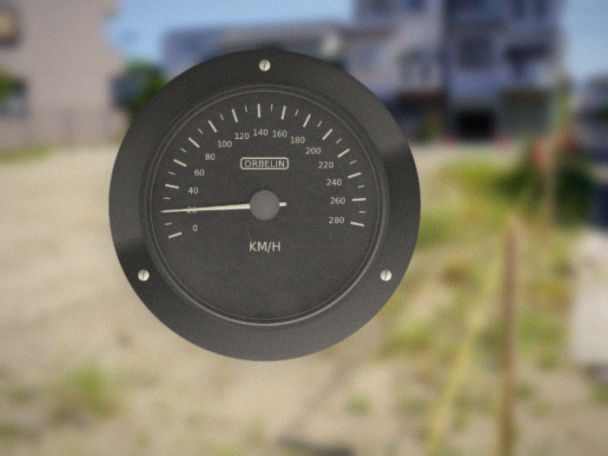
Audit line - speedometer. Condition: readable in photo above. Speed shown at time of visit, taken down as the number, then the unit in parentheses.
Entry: 20 (km/h)
